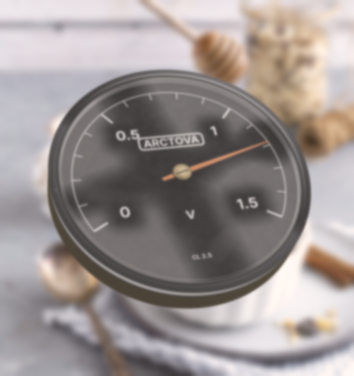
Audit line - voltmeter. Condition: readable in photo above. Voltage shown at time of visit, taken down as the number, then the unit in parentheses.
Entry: 1.2 (V)
